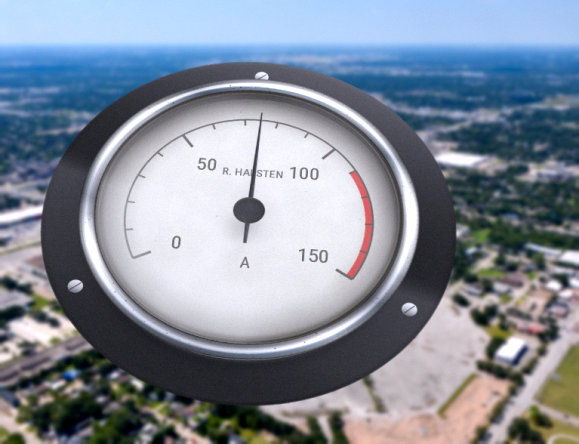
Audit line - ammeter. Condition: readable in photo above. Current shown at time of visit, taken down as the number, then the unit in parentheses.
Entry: 75 (A)
